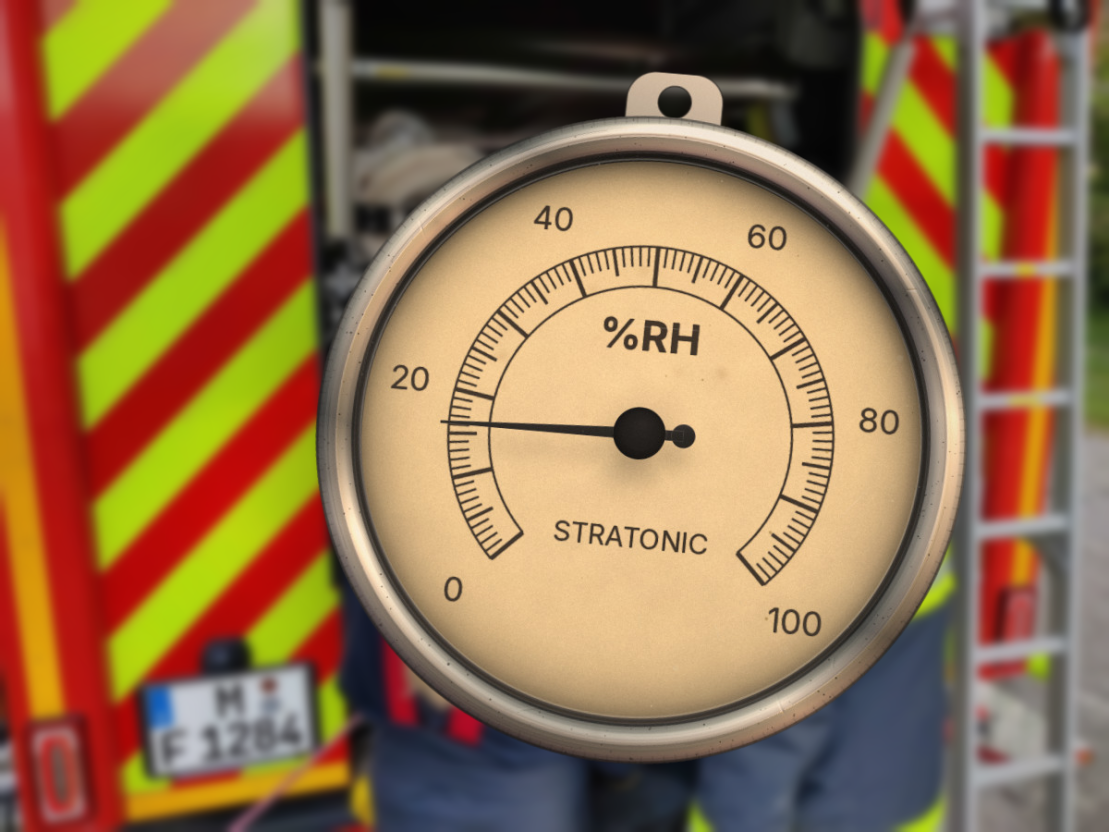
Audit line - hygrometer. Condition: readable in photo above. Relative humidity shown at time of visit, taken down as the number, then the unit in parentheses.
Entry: 16 (%)
